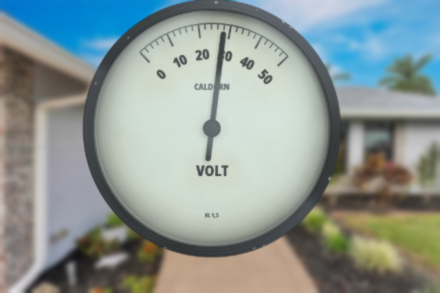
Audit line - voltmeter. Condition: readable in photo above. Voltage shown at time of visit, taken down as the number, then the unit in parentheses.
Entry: 28 (V)
